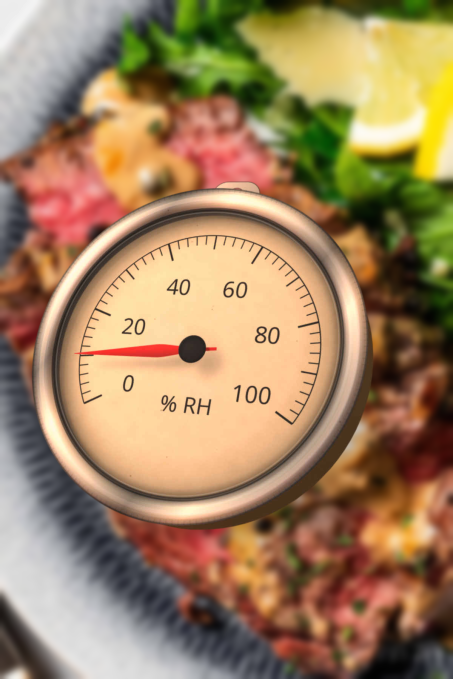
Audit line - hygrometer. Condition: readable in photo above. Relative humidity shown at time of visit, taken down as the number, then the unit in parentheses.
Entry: 10 (%)
